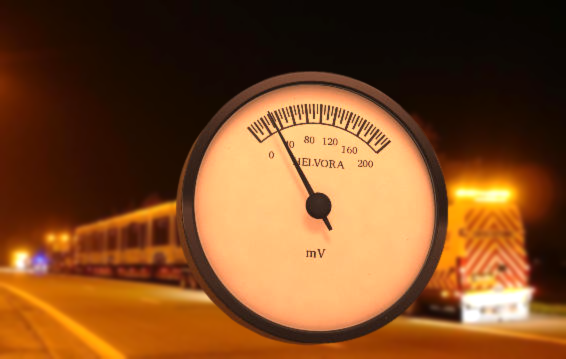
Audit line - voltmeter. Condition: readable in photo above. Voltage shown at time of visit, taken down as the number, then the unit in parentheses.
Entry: 30 (mV)
